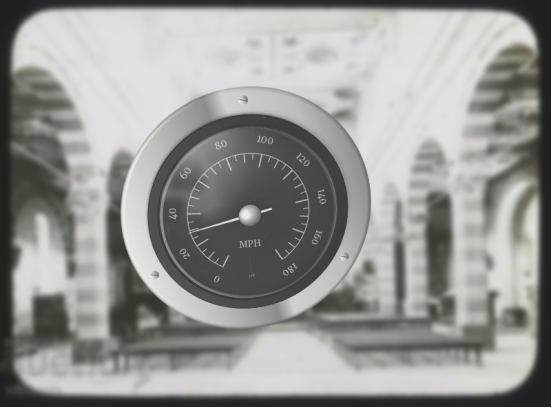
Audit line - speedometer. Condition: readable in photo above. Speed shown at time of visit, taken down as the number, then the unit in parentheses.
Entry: 30 (mph)
